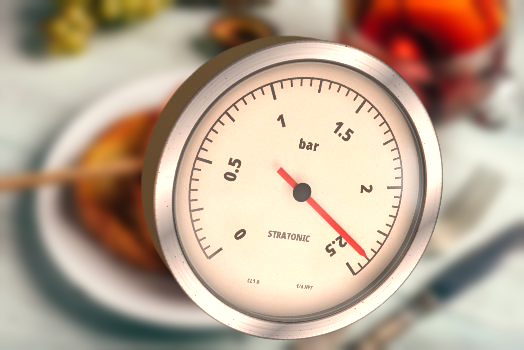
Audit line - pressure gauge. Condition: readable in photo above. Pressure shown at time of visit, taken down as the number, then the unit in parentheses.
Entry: 2.4 (bar)
